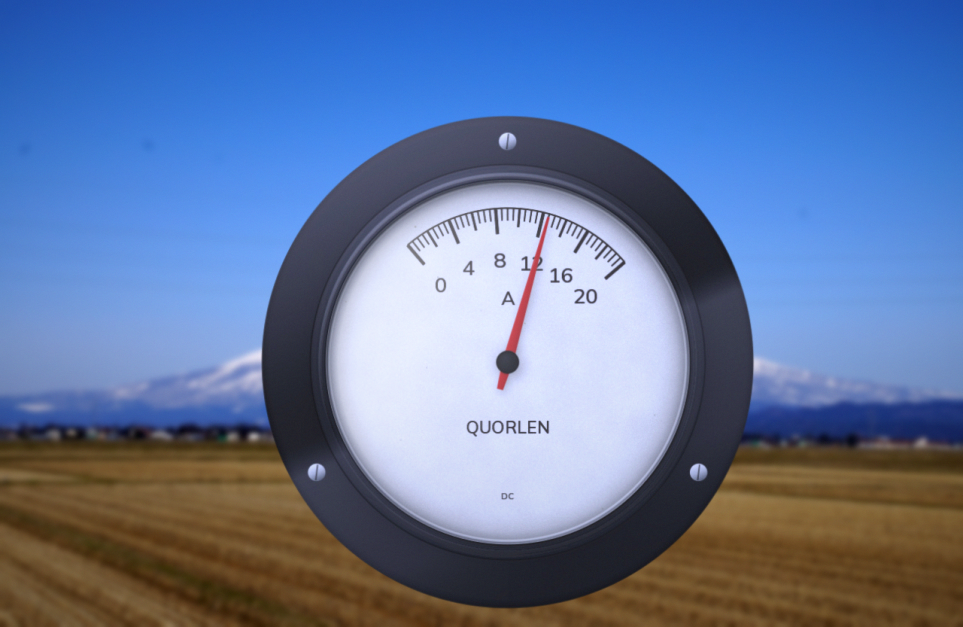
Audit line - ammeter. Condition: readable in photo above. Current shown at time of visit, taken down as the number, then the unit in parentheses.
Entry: 12.5 (A)
